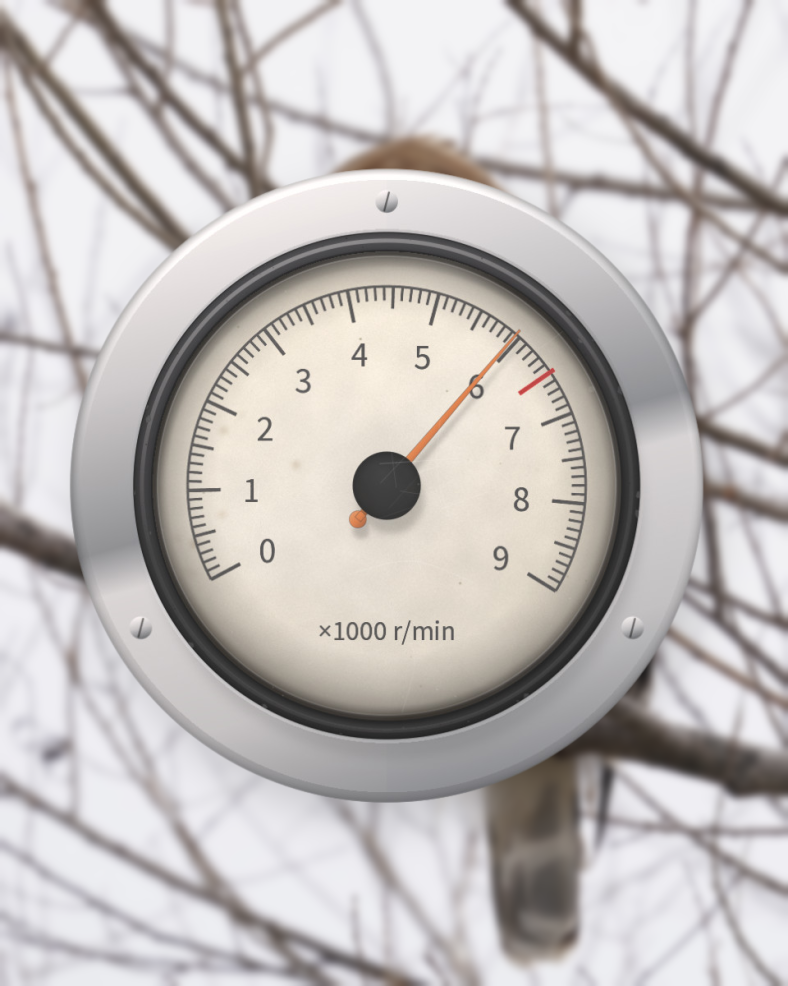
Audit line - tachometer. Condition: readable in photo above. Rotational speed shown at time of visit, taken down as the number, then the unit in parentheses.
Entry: 5950 (rpm)
